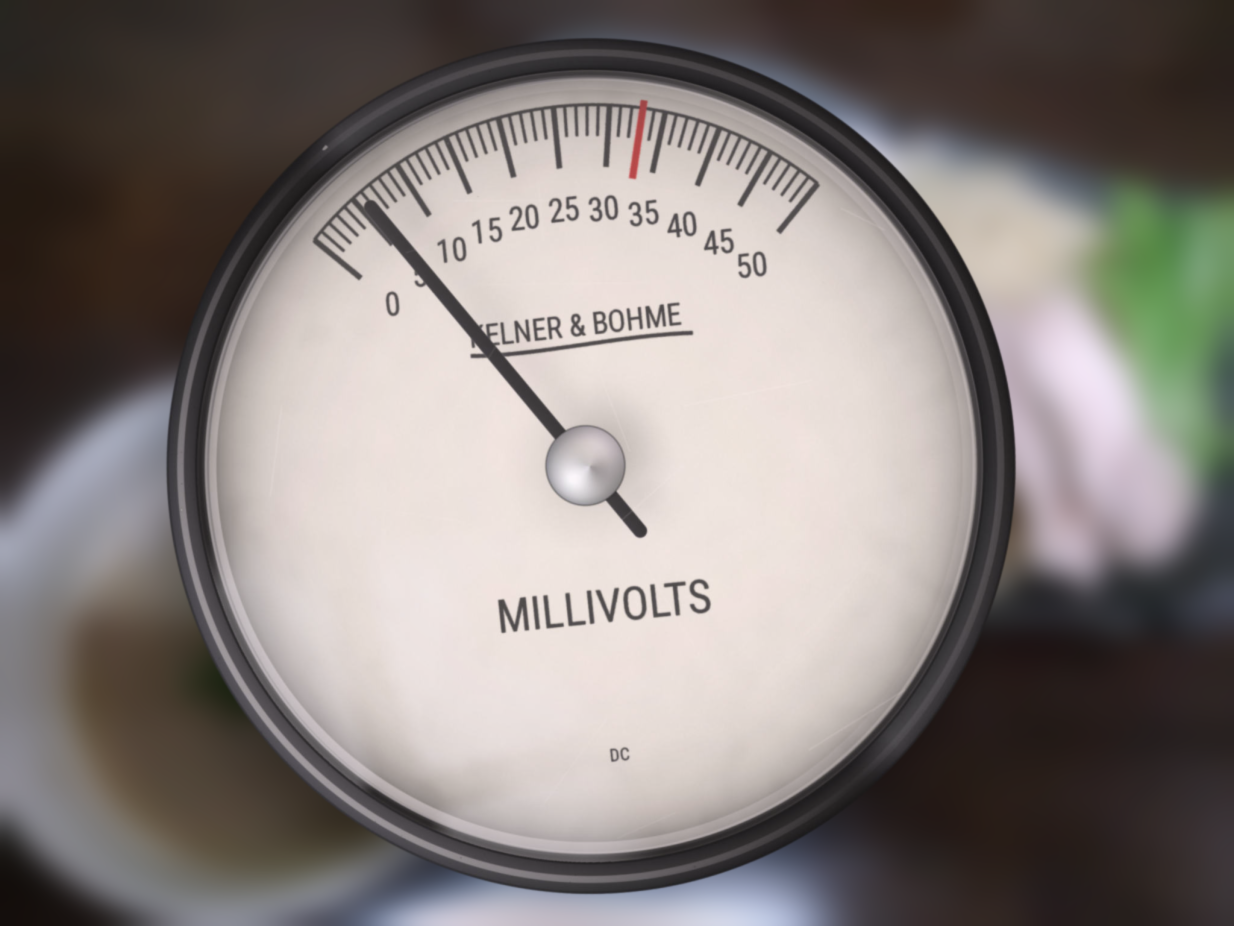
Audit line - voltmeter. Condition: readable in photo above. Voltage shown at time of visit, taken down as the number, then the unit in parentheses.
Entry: 6 (mV)
